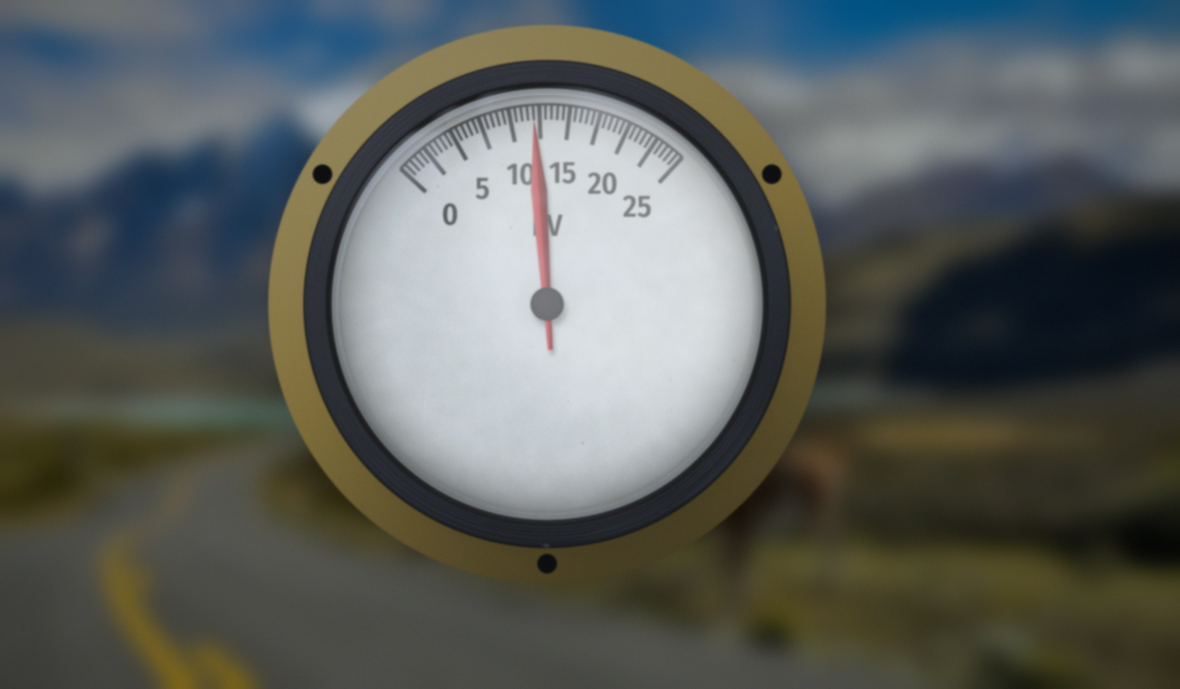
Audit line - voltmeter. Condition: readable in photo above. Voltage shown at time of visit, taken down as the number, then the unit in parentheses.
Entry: 12 (kV)
